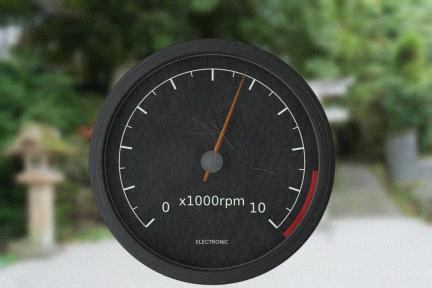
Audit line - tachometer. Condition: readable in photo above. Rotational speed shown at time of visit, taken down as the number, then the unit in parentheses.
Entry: 5750 (rpm)
